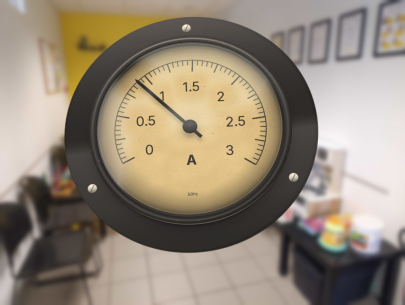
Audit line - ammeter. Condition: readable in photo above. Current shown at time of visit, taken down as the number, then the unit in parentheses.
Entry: 0.9 (A)
